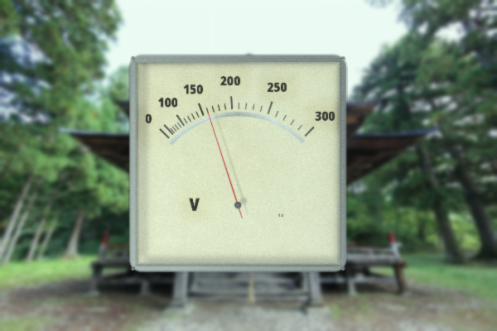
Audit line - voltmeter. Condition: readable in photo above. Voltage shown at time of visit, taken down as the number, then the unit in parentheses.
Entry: 160 (V)
